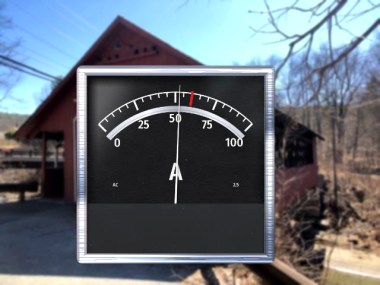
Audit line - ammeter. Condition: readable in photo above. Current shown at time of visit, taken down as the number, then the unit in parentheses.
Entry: 52.5 (A)
